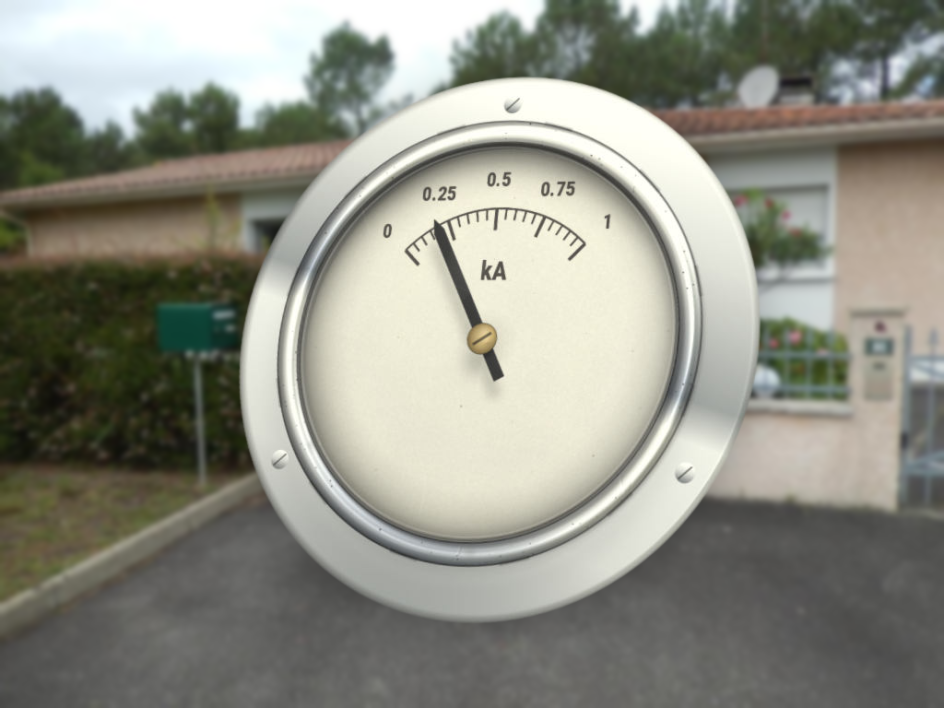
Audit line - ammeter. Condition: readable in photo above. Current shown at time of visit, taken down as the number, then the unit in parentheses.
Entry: 0.2 (kA)
